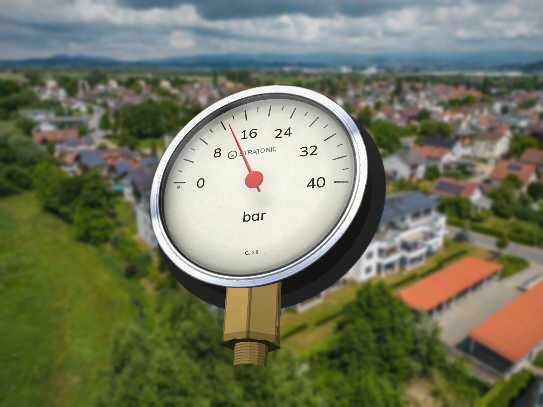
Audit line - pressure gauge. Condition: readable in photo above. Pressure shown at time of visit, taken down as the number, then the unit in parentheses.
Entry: 13 (bar)
